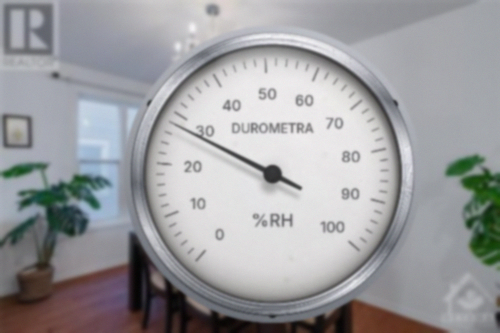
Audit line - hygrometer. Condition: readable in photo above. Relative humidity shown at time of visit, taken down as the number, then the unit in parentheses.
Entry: 28 (%)
